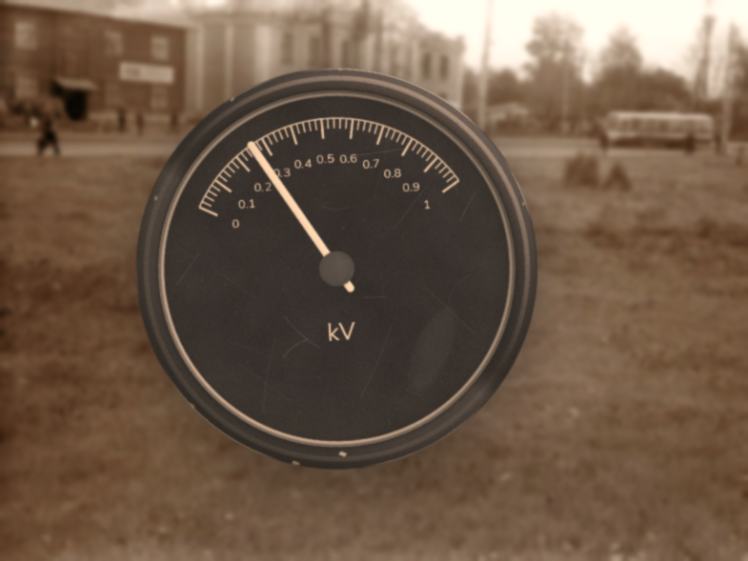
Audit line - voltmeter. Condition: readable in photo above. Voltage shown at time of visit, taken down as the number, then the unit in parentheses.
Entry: 0.26 (kV)
